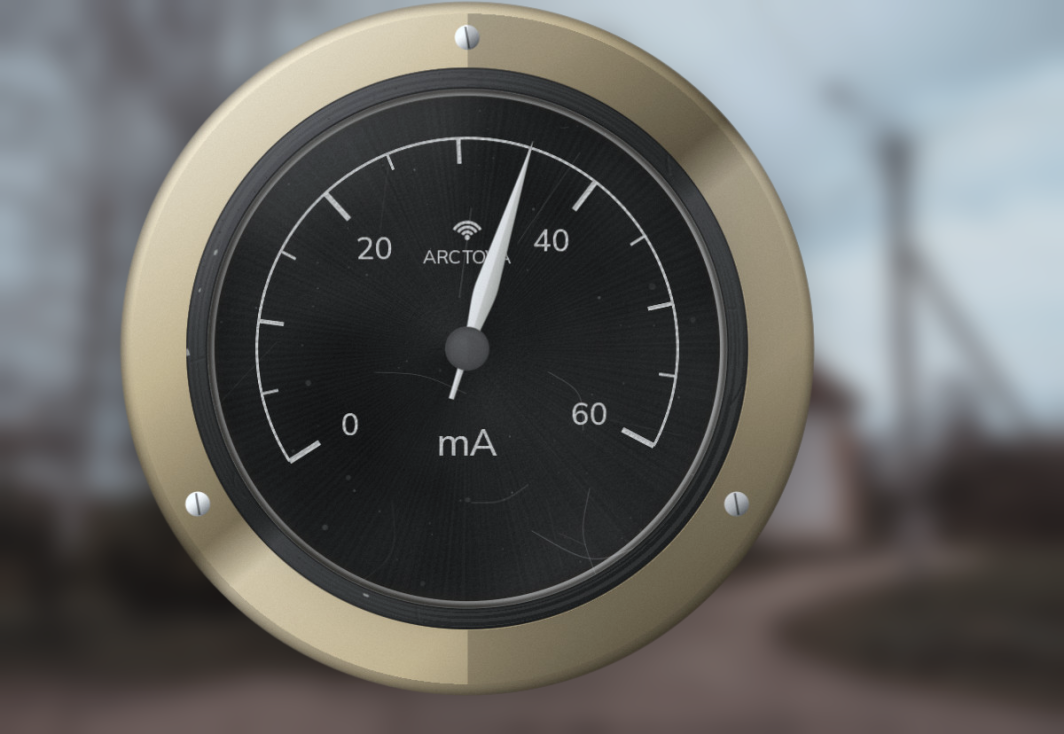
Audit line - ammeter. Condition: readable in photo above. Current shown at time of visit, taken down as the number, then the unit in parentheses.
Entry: 35 (mA)
